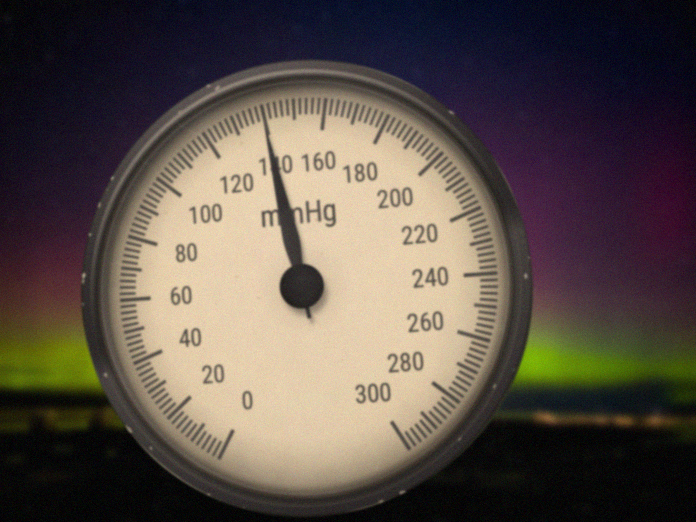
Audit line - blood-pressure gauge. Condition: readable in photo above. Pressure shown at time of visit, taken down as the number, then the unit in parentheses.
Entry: 140 (mmHg)
